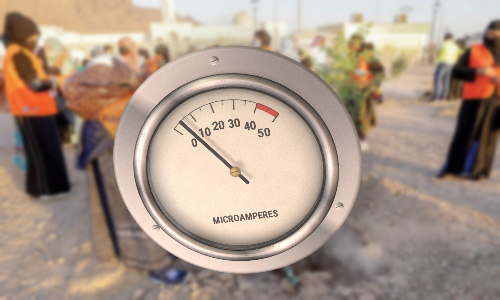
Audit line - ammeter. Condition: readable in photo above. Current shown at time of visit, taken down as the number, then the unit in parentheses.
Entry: 5 (µA)
